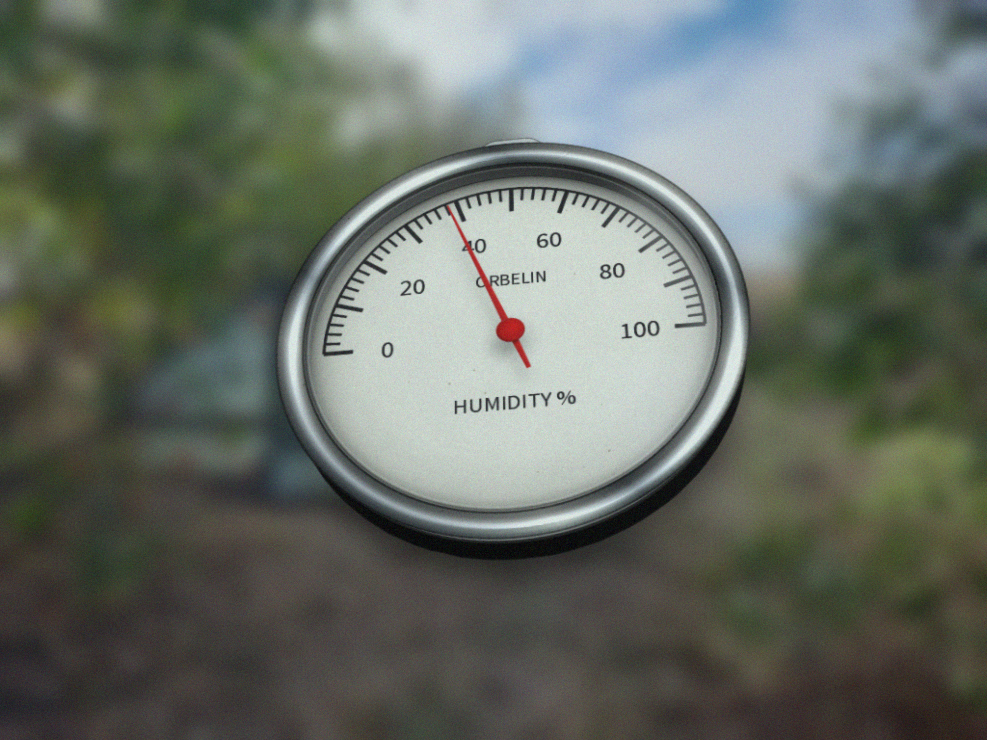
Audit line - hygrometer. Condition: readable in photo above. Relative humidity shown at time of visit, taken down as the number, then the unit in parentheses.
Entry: 38 (%)
